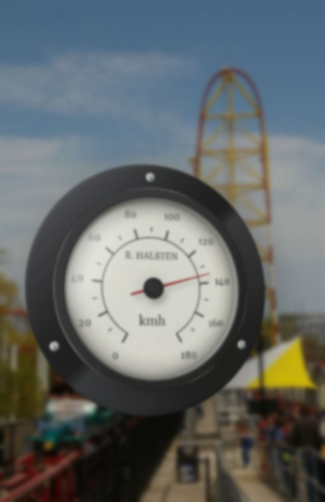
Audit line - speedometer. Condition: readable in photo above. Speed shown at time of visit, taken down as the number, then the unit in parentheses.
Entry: 135 (km/h)
